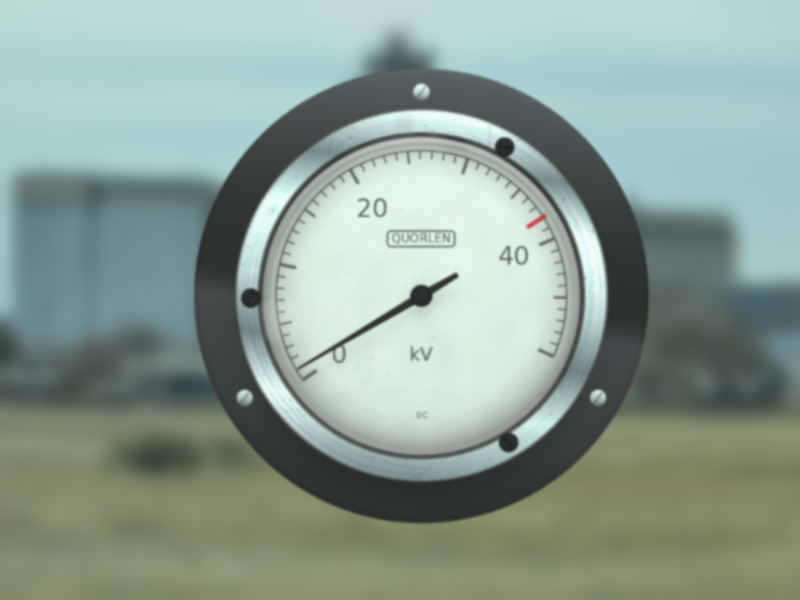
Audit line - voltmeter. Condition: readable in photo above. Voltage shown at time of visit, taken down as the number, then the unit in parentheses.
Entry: 1 (kV)
